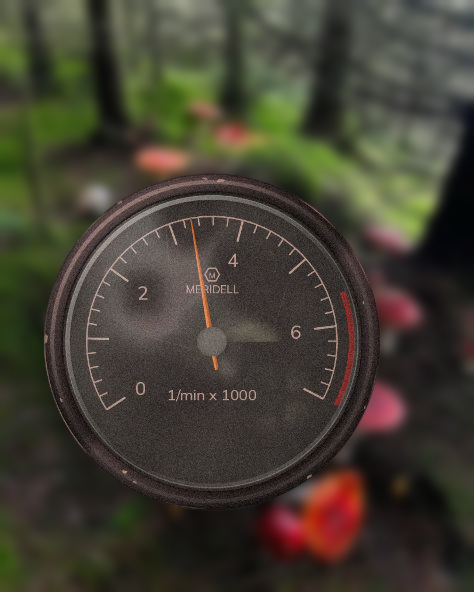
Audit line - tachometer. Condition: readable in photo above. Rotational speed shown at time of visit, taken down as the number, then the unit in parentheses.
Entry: 3300 (rpm)
